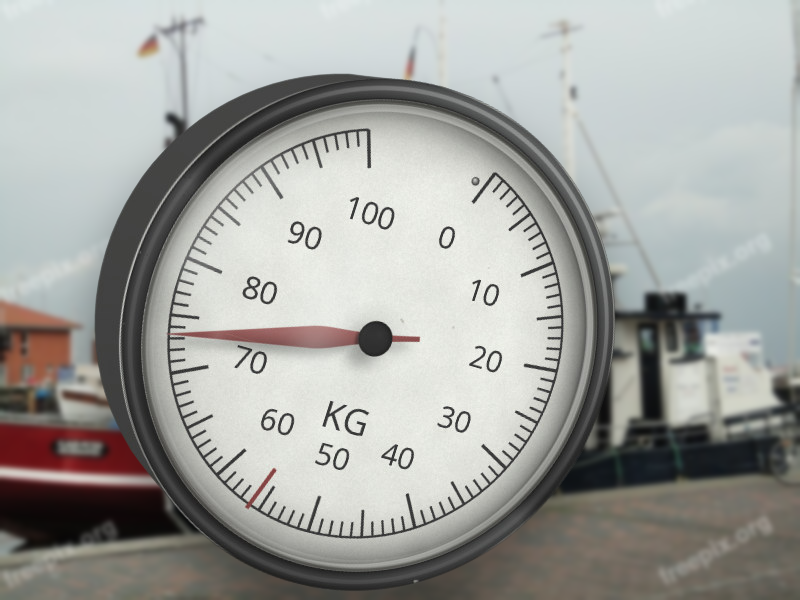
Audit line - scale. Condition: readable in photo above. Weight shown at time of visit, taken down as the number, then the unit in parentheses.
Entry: 73.5 (kg)
